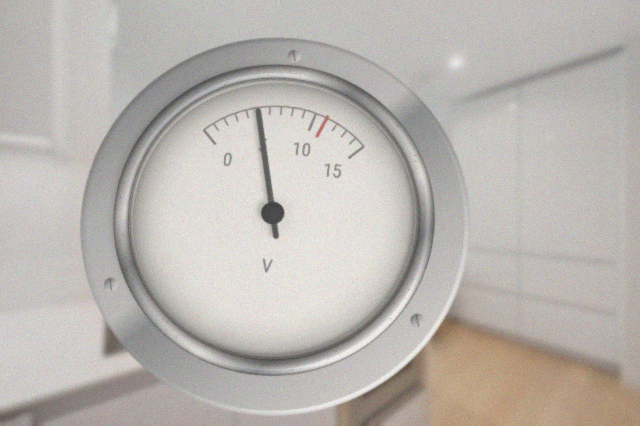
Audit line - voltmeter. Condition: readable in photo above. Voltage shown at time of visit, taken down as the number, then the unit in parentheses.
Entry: 5 (V)
